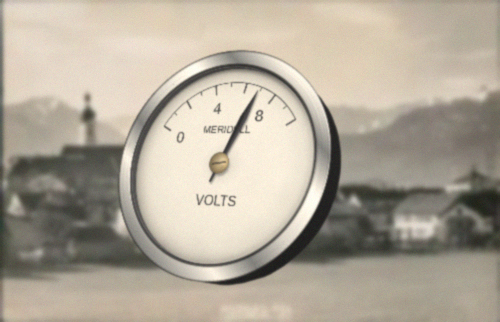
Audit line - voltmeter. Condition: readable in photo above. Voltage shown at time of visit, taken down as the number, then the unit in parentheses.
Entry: 7 (V)
